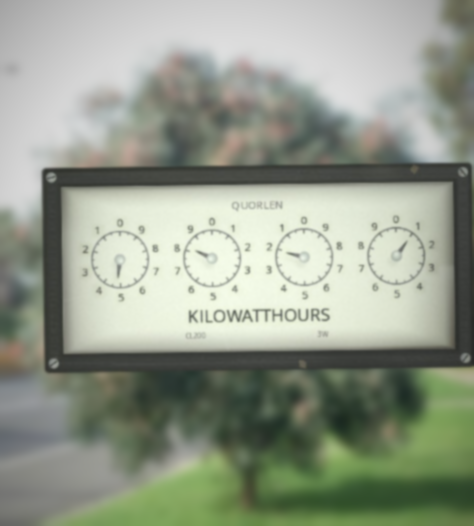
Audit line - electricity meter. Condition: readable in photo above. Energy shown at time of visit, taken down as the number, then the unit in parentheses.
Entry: 4821 (kWh)
